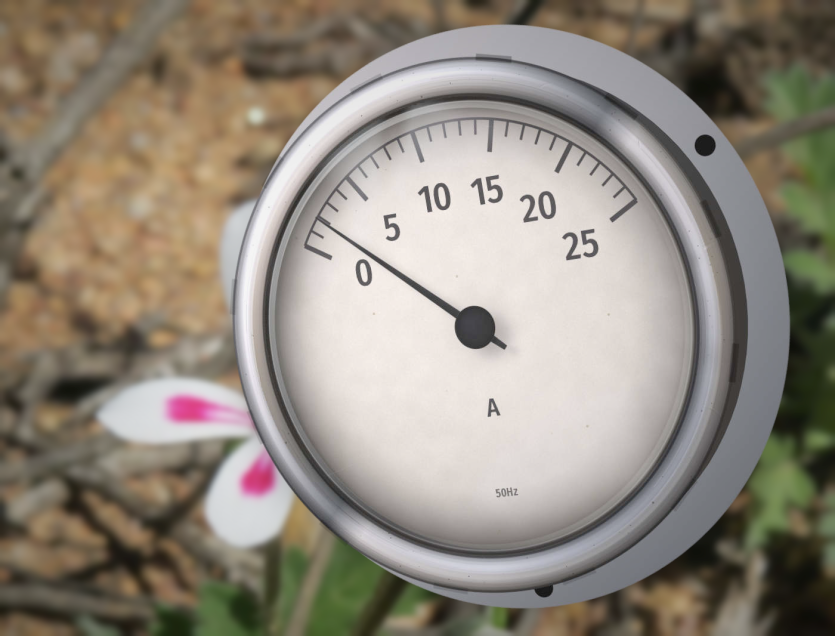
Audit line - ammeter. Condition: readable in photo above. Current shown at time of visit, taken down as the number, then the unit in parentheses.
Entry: 2 (A)
